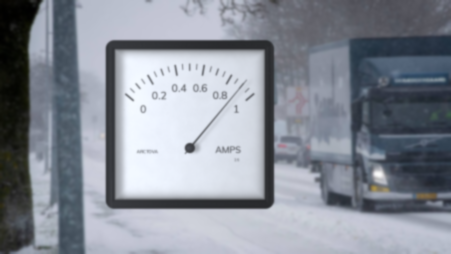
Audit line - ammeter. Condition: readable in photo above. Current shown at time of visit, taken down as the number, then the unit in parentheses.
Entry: 0.9 (A)
